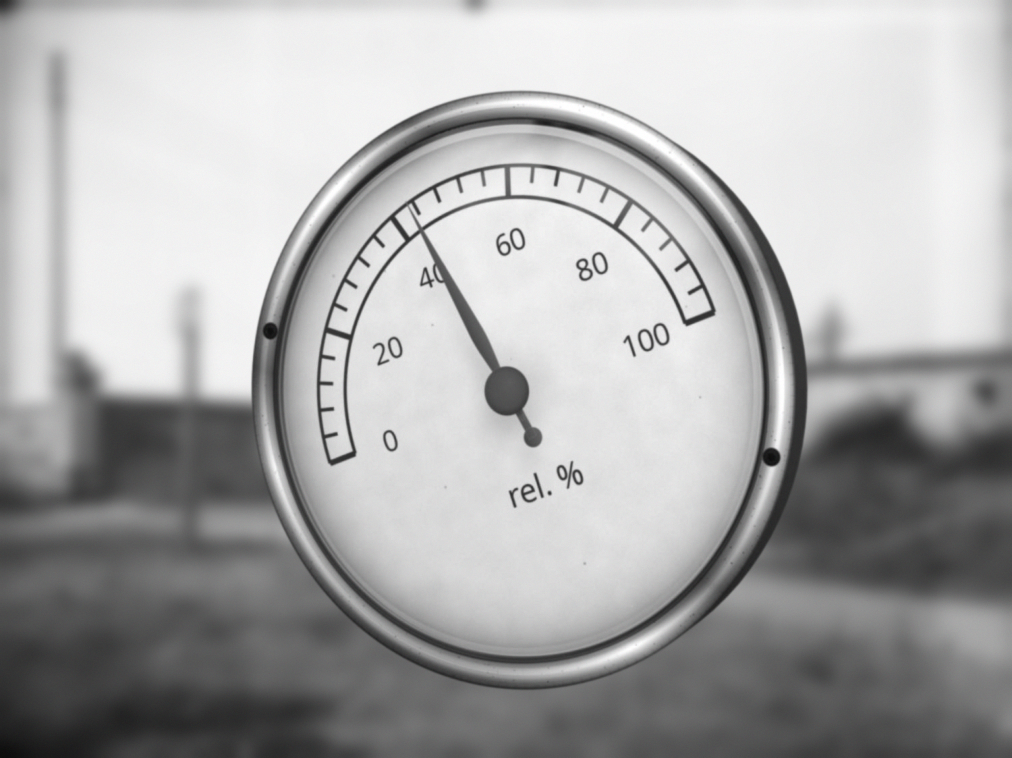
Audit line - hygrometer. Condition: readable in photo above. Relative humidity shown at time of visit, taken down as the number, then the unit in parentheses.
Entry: 44 (%)
